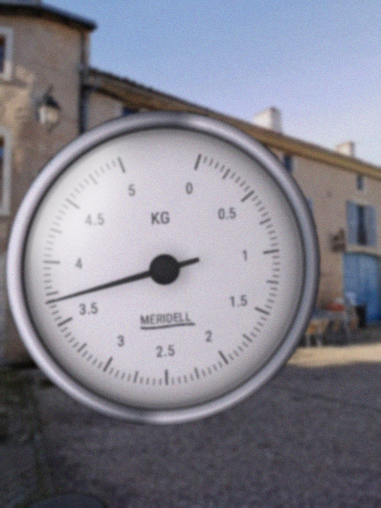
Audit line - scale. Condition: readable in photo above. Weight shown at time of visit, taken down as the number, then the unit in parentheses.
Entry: 3.7 (kg)
